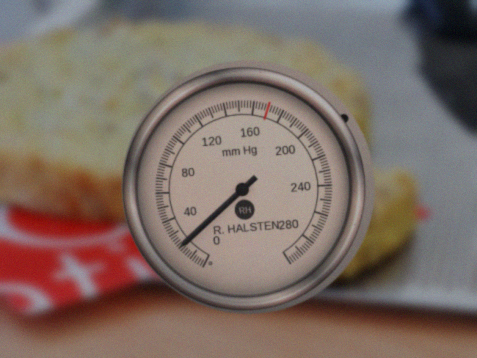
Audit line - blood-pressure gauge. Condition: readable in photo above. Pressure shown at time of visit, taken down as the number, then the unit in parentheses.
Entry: 20 (mmHg)
